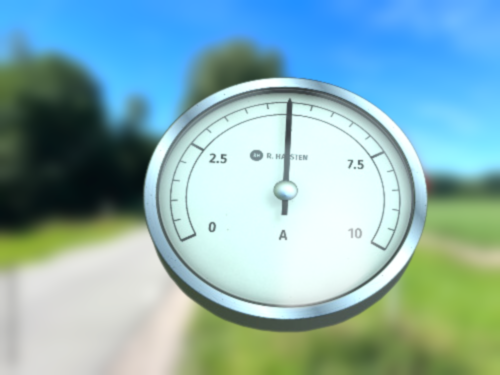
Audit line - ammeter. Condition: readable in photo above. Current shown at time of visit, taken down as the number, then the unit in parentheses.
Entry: 5 (A)
